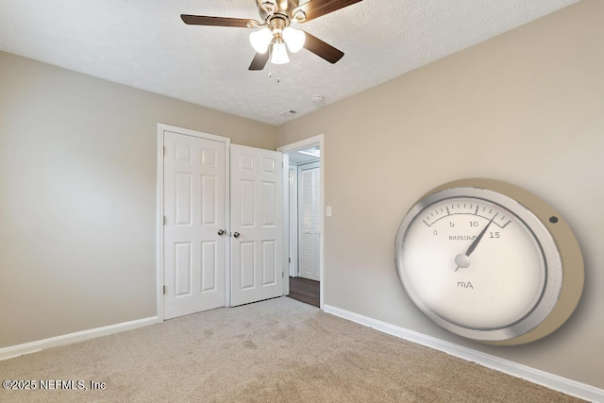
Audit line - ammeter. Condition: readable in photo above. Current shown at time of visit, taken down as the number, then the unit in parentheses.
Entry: 13 (mA)
